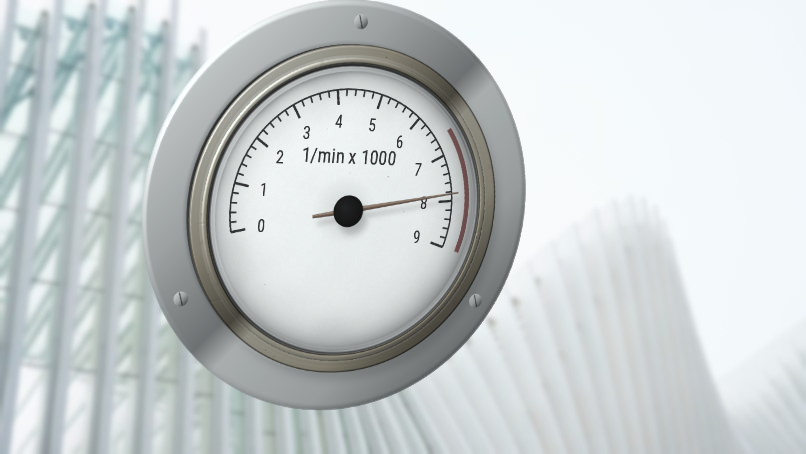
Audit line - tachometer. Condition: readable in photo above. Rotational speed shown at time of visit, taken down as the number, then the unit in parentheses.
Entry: 7800 (rpm)
